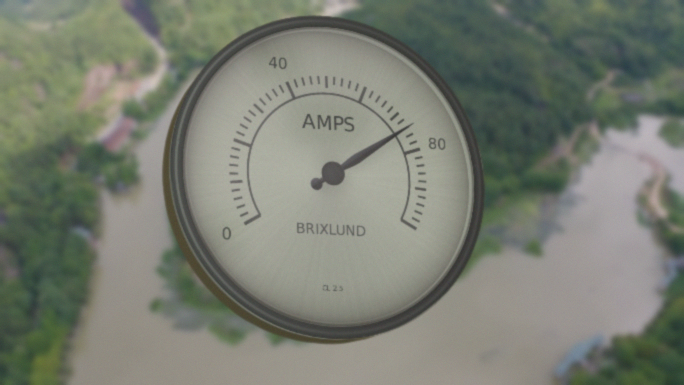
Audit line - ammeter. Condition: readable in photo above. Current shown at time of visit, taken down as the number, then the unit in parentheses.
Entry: 74 (A)
